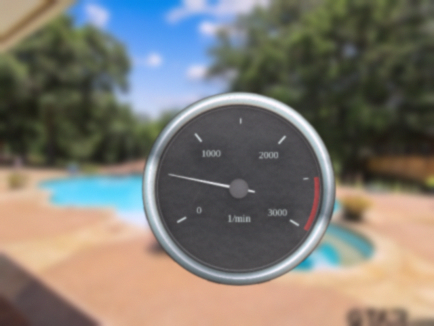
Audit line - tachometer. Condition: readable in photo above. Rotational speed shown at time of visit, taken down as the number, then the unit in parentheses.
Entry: 500 (rpm)
